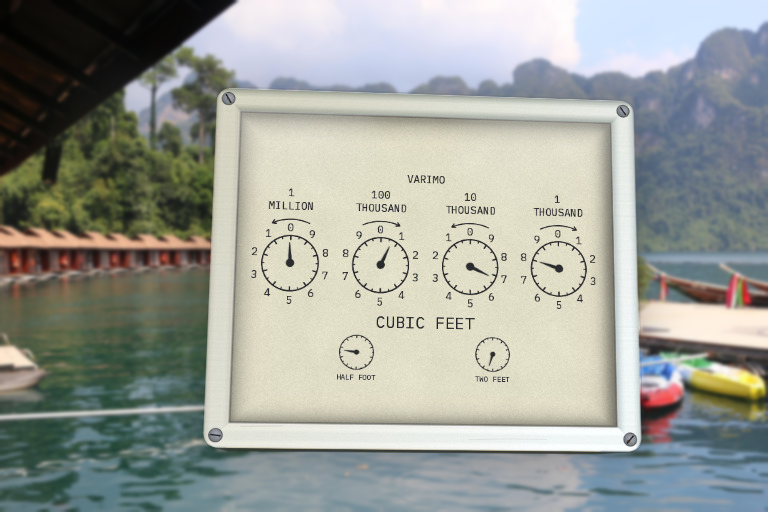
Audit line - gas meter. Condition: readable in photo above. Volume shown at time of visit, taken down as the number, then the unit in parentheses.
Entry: 6800 (ft³)
